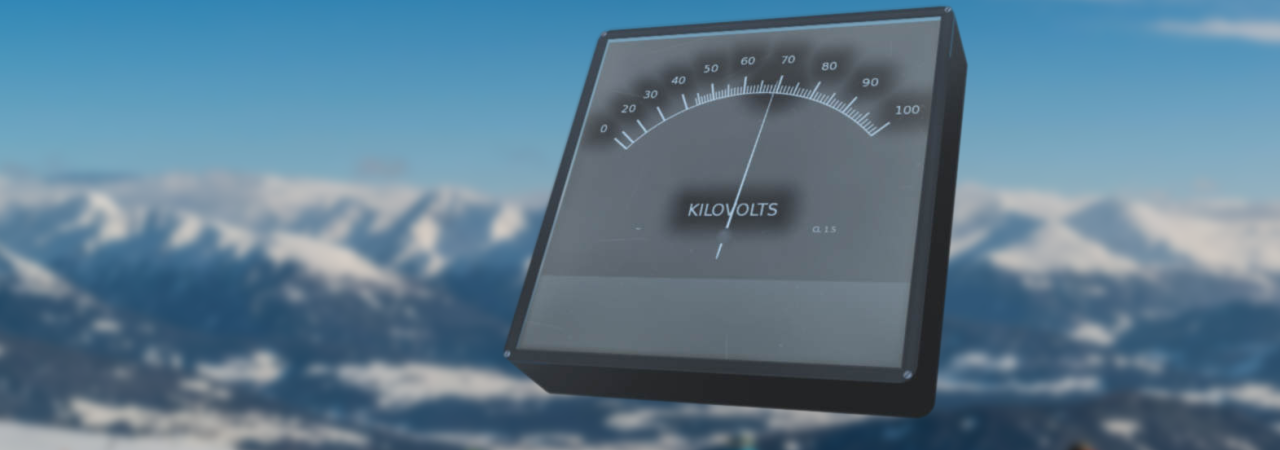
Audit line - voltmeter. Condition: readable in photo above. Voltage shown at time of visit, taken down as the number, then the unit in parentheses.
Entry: 70 (kV)
